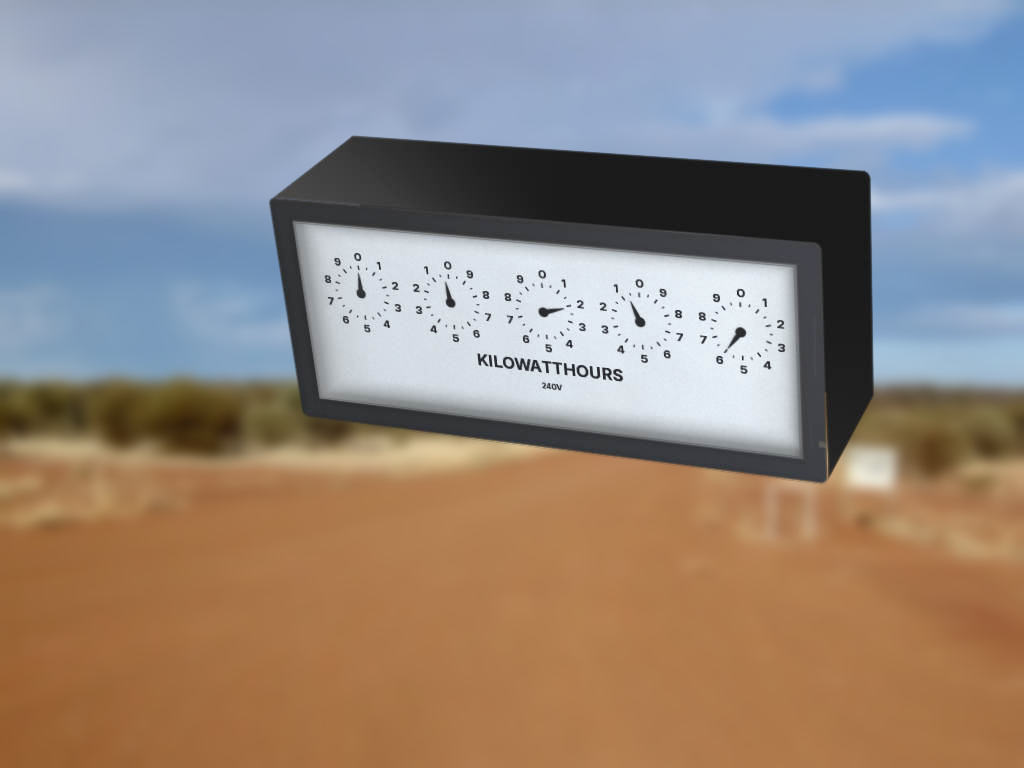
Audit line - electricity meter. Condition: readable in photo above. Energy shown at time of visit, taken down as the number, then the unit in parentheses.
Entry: 206 (kWh)
